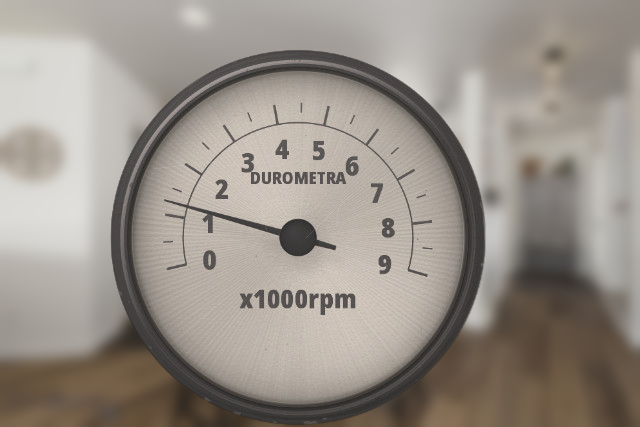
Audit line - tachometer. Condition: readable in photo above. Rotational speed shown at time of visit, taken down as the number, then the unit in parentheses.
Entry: 1250 (rpm)
